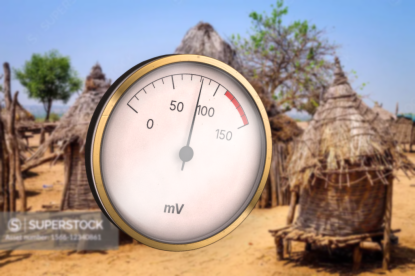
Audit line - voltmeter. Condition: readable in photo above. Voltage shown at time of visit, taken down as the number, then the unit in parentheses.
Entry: 80 (mV)
